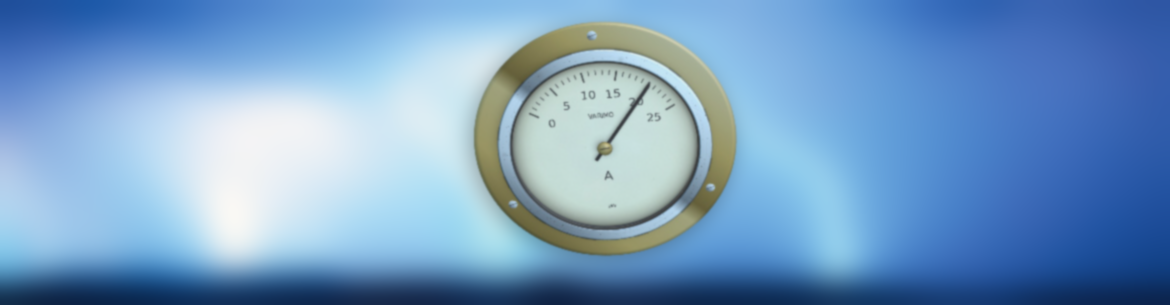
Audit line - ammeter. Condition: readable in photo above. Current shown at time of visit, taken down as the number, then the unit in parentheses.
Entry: 20 (A)
